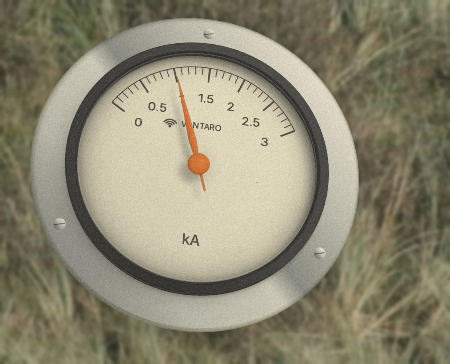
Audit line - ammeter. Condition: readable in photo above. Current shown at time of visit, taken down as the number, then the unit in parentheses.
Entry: 1 (kA)
